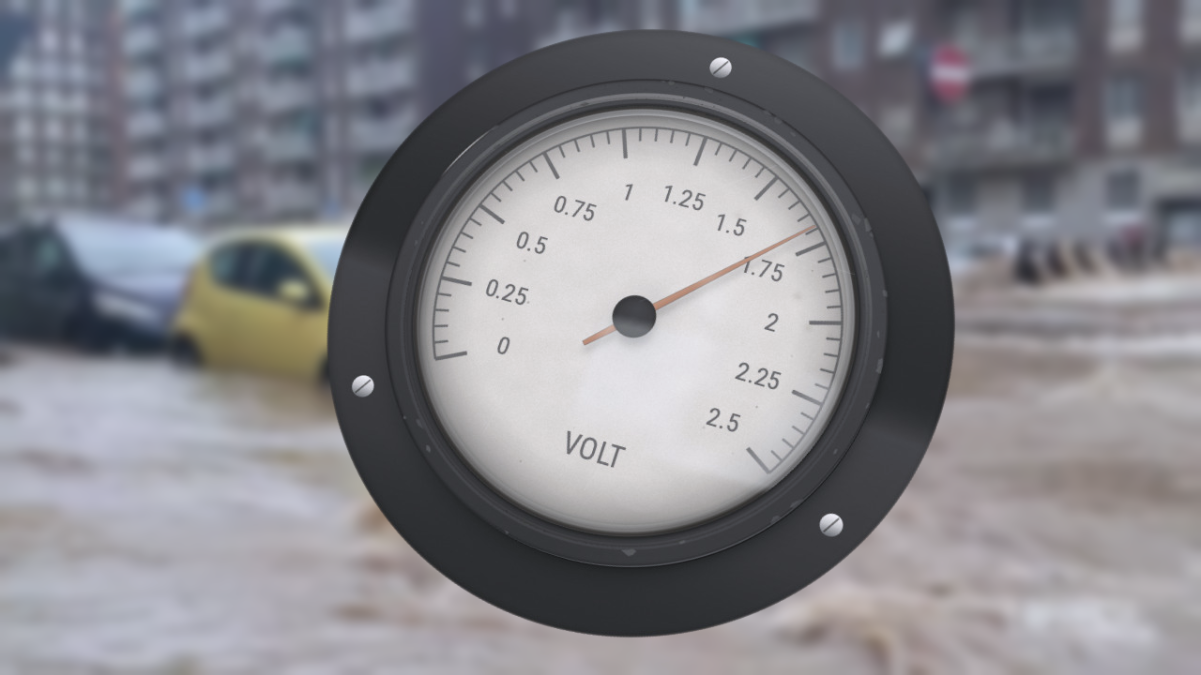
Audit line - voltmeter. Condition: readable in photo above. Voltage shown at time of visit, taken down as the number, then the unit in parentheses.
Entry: 1.7 (V)
